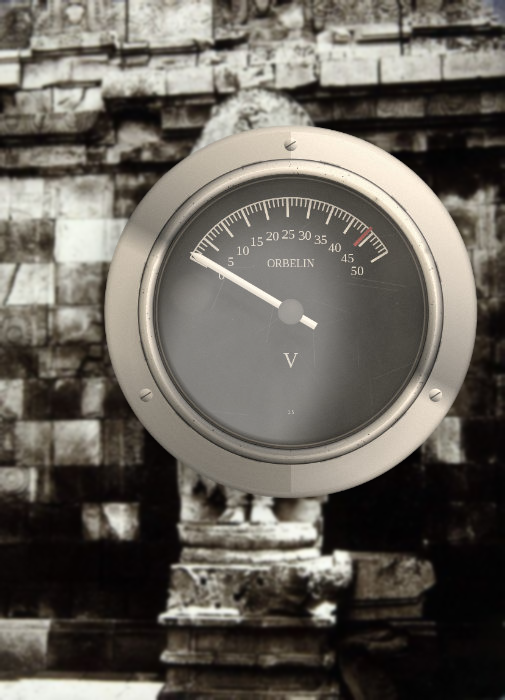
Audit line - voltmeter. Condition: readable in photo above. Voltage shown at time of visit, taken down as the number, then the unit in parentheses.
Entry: 1 (V)
